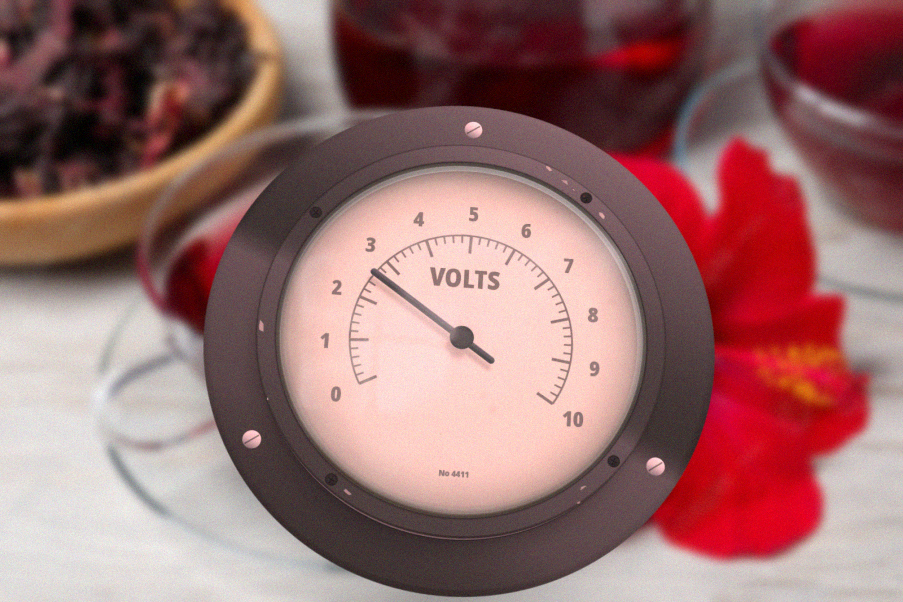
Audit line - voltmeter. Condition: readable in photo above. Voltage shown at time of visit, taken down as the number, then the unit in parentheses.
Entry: 2.6 (V)
